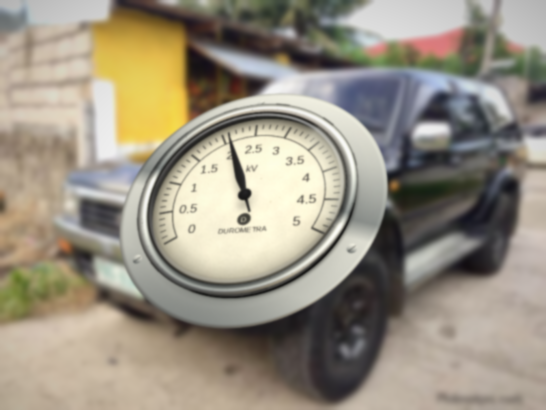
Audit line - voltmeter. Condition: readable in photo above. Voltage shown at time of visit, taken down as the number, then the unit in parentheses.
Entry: 2.1 (kV)
